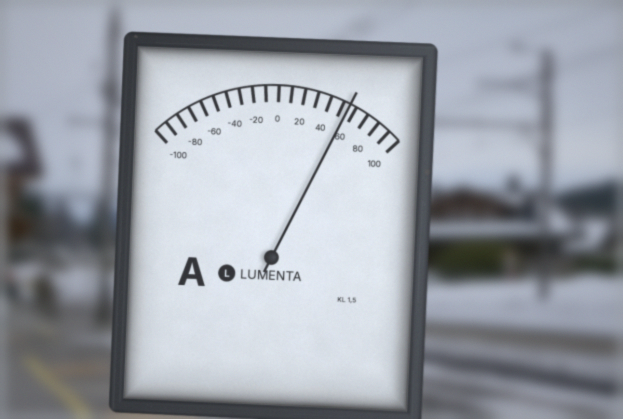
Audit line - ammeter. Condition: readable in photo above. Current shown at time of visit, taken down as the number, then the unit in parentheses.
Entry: 55 (A)
